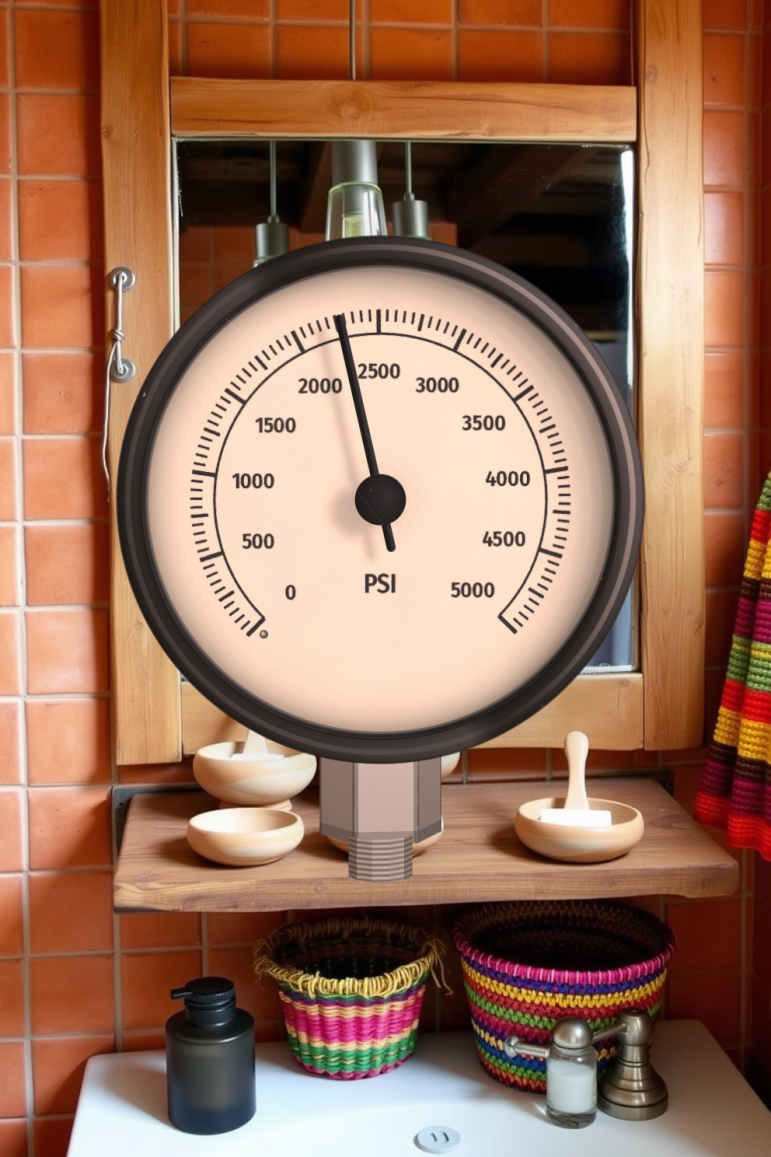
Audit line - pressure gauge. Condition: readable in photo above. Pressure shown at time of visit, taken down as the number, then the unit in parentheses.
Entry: 2275 (psi)
